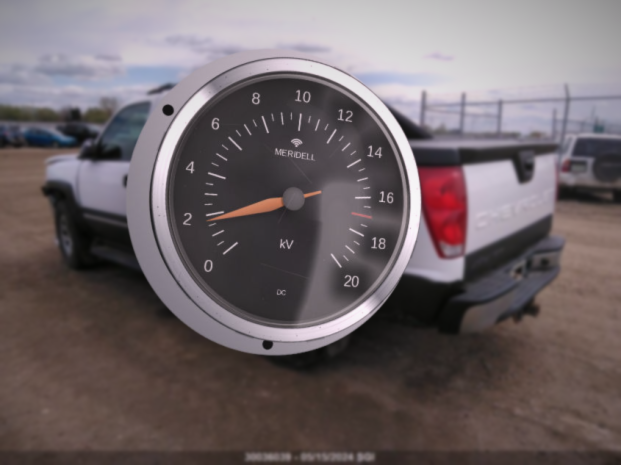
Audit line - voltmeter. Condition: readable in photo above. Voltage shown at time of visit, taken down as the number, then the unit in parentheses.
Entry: 1.75 (kV)
